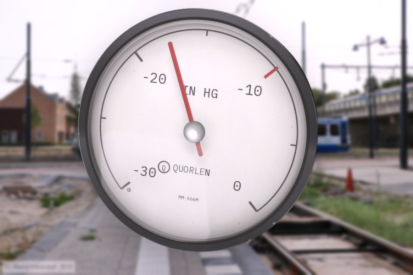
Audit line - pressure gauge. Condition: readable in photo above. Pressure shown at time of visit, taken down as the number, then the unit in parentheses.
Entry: -17.5 (inHg)
